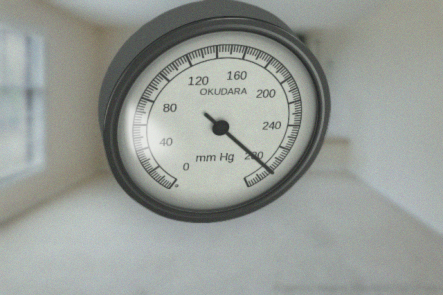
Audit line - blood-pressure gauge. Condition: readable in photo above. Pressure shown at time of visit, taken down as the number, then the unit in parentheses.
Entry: 280 (mmHg)
